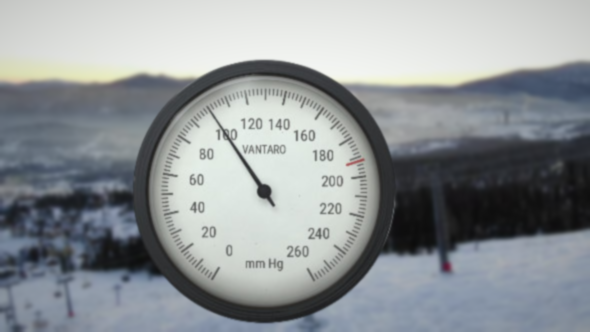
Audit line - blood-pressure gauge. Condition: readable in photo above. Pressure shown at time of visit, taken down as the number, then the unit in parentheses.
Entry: 100 (mmHg)
